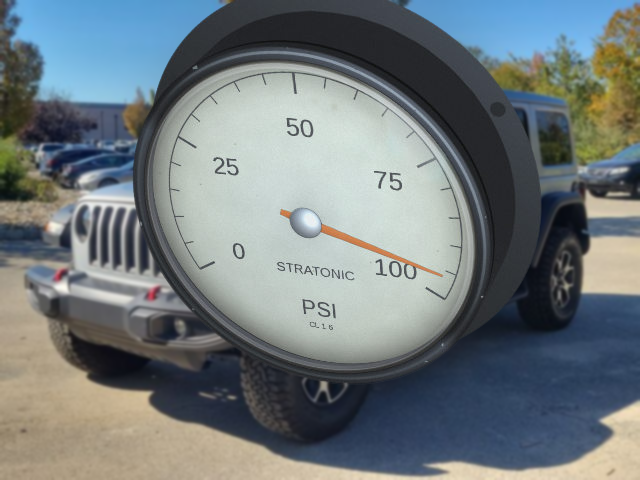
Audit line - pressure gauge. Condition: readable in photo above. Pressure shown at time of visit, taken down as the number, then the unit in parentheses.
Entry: 95 (psi)
